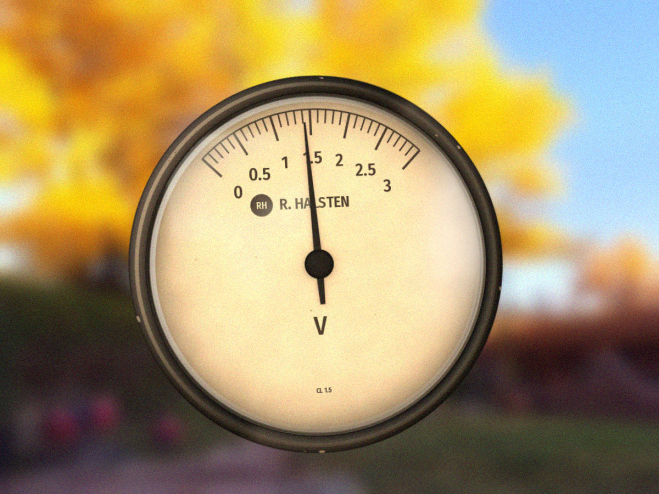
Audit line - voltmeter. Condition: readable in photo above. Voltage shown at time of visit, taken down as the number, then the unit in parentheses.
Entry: 1.4 (V)
